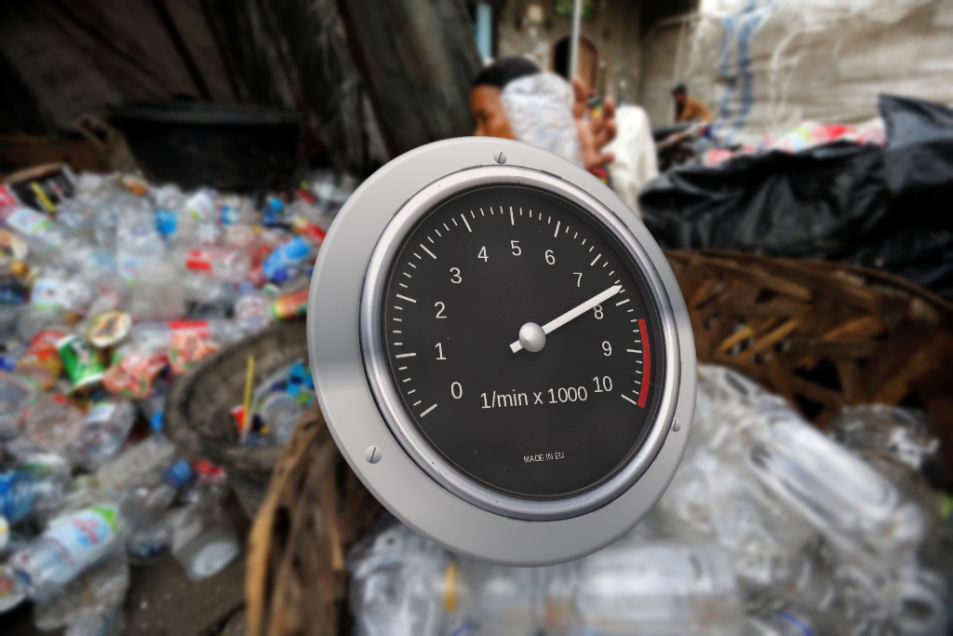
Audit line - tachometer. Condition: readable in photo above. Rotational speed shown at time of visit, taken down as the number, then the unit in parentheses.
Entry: 7700 (rpm)
